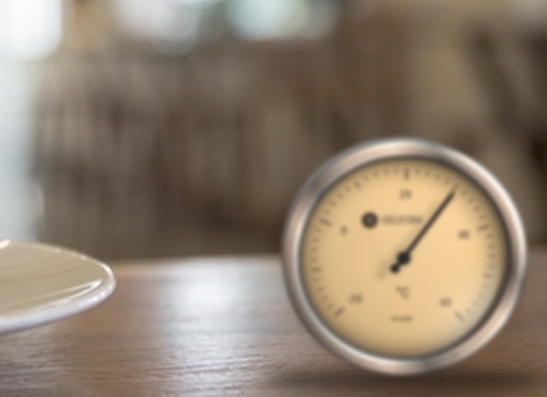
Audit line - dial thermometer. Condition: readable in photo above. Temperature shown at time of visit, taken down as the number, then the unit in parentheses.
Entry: 30 (°C)
